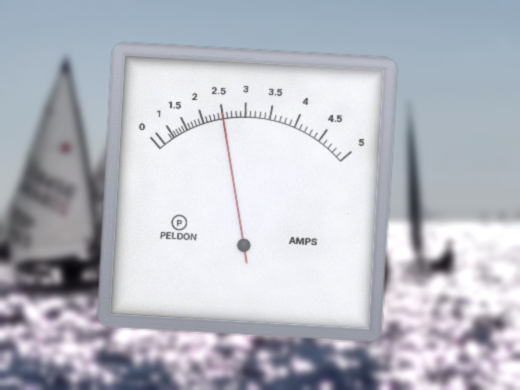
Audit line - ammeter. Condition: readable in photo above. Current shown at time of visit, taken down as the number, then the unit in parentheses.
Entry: 2.5 (A)
